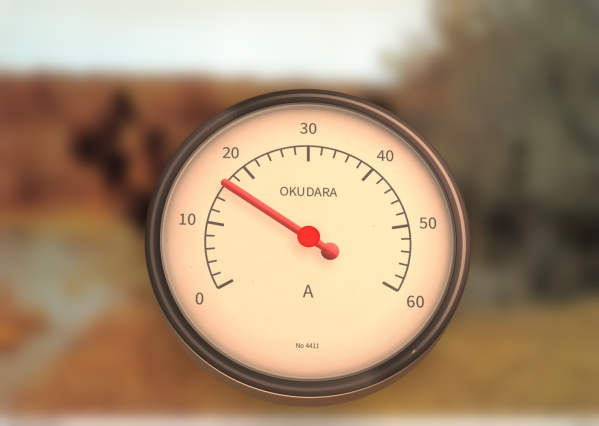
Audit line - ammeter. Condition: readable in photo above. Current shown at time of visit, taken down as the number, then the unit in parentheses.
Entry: 16 (A)
